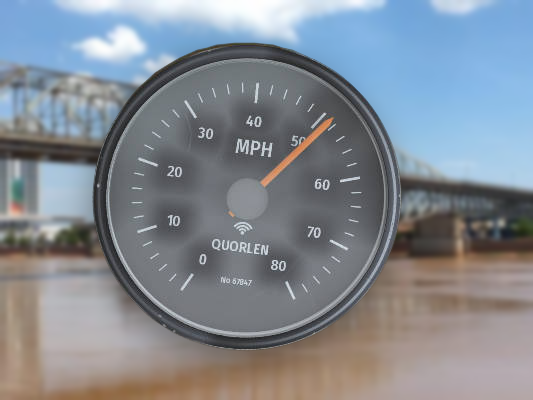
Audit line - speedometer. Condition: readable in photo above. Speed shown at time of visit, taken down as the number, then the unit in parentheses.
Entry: 51 (mph)
